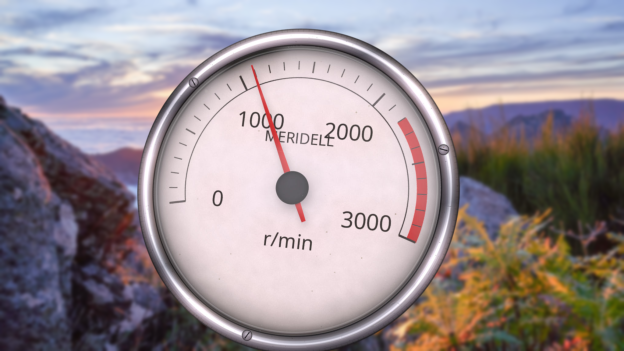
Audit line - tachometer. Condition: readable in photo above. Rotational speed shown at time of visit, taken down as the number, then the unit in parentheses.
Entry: 1100 (rpm)
